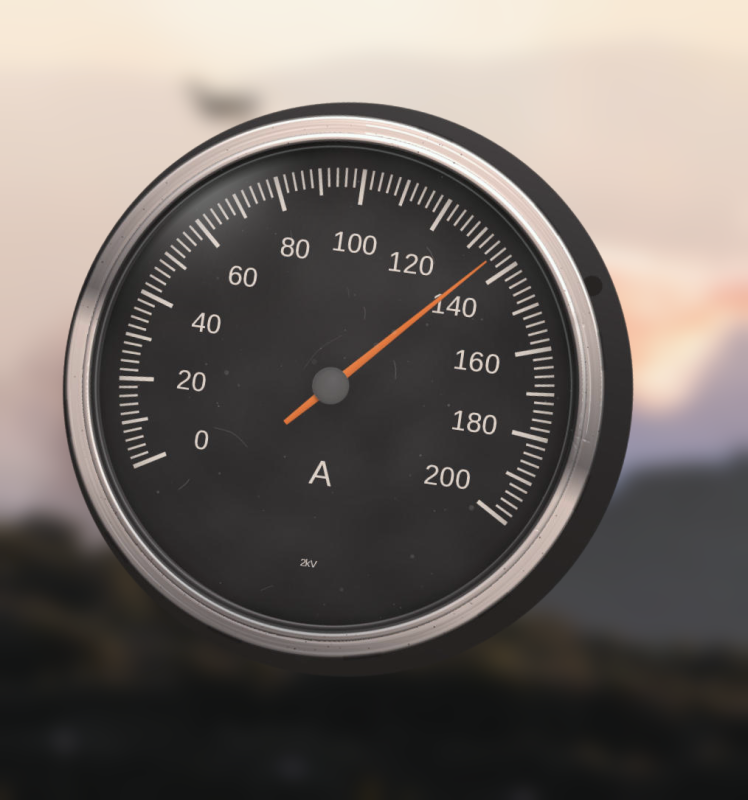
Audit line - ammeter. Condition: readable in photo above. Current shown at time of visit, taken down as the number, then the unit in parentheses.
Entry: 136 (A)
